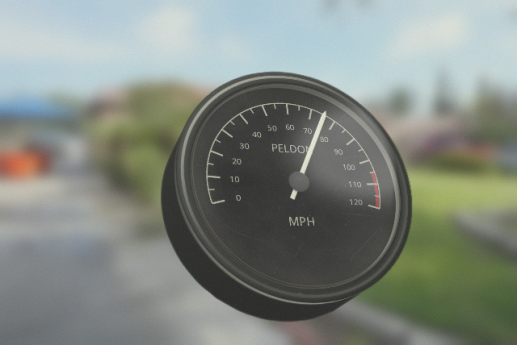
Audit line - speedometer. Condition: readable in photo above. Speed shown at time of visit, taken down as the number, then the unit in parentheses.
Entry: 75 (mph)
